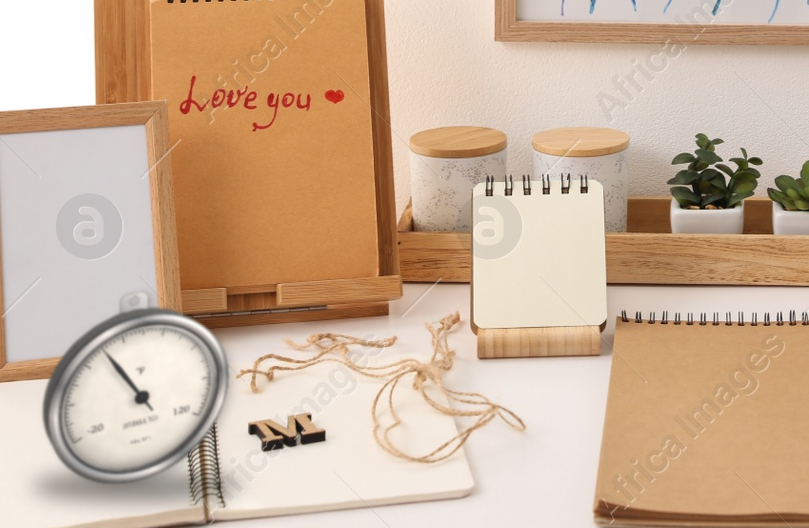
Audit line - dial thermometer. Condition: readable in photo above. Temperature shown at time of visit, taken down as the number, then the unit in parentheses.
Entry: 30 (°F)
